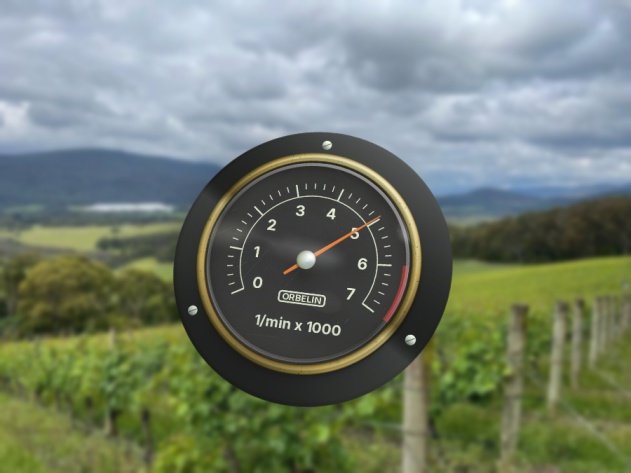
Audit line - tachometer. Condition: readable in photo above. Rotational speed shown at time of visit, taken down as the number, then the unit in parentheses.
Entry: 5000 (rpm)
